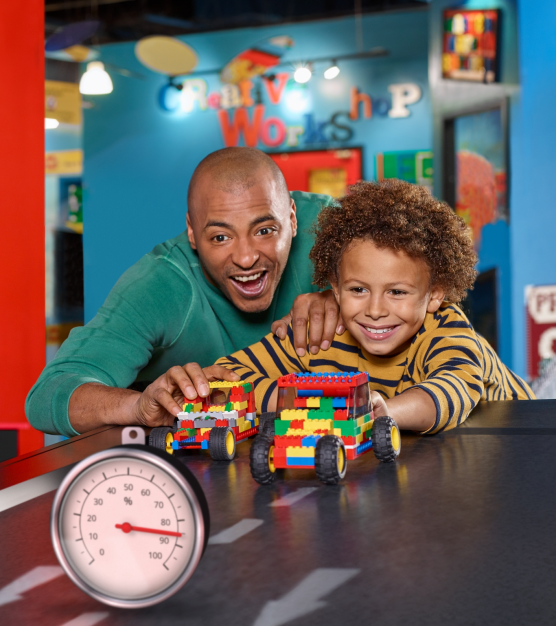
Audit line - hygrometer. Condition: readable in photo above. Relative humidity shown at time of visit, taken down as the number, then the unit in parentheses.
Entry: 85 (%)
